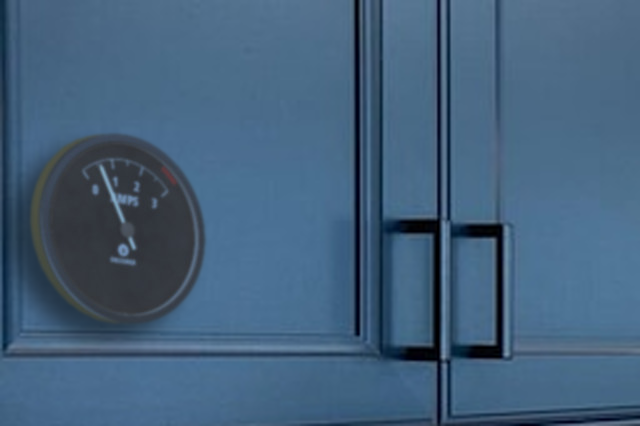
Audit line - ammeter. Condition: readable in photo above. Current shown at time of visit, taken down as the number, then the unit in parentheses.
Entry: 0.5 (A)
